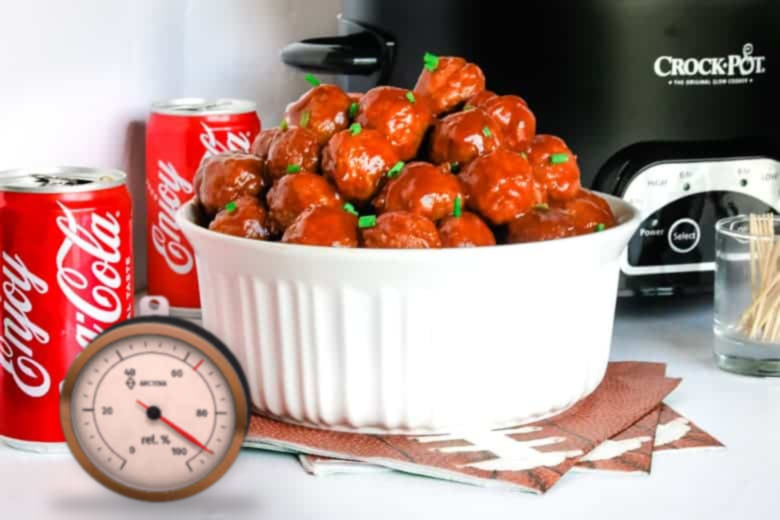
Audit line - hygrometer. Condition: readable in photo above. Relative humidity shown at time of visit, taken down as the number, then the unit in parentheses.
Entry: 92 (%)
